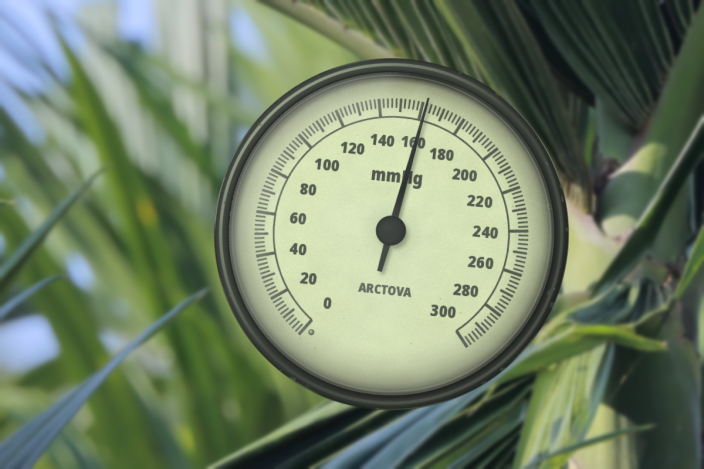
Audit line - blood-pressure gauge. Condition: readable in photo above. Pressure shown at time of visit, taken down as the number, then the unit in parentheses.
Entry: 162 (mmHg)
